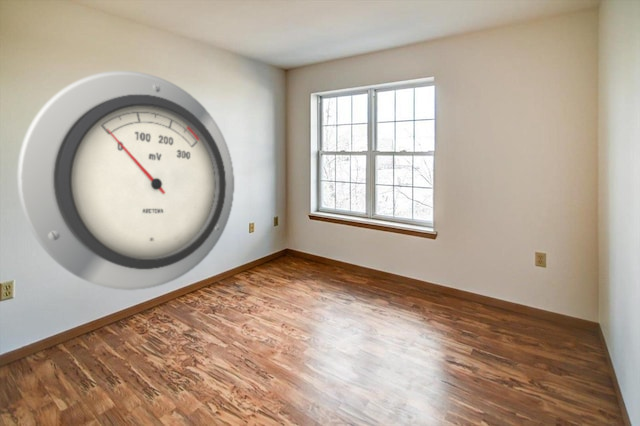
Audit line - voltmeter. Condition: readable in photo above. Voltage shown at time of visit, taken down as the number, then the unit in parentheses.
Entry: 0 (mV)
